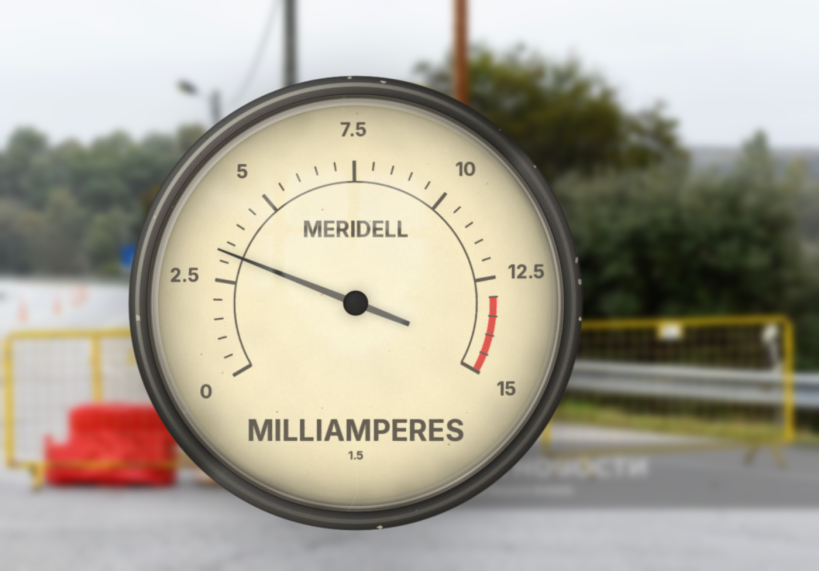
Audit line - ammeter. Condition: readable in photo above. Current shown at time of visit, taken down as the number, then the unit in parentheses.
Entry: 3.25 (mA)
